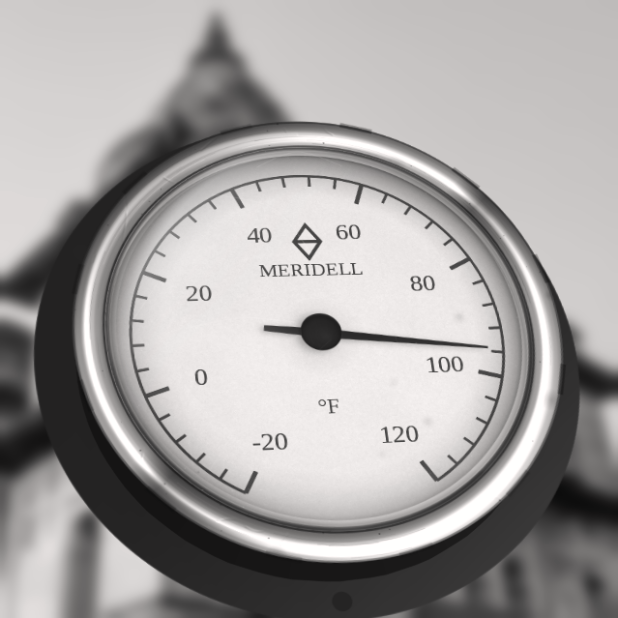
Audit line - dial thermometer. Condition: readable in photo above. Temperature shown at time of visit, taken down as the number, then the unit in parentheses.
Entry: 96 (°F)
